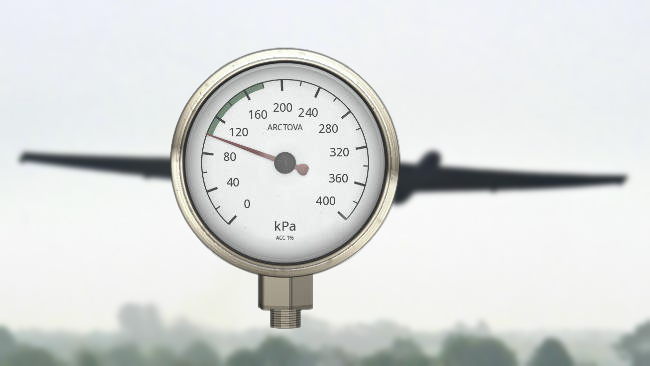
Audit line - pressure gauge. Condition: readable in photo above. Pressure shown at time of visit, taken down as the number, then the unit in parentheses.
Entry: 100 (kPa)
